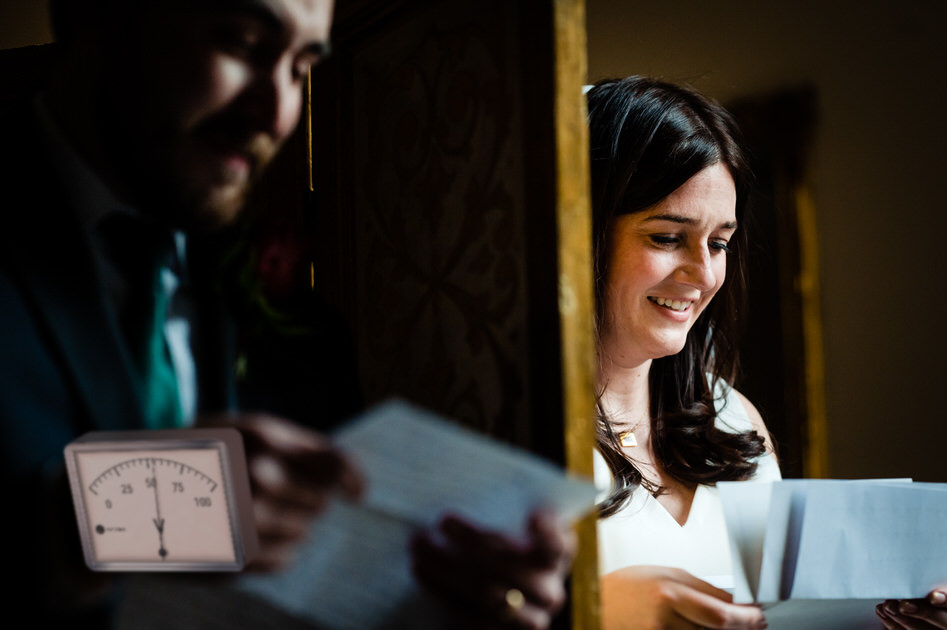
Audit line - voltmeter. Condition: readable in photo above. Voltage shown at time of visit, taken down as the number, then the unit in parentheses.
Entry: 55 (V)
